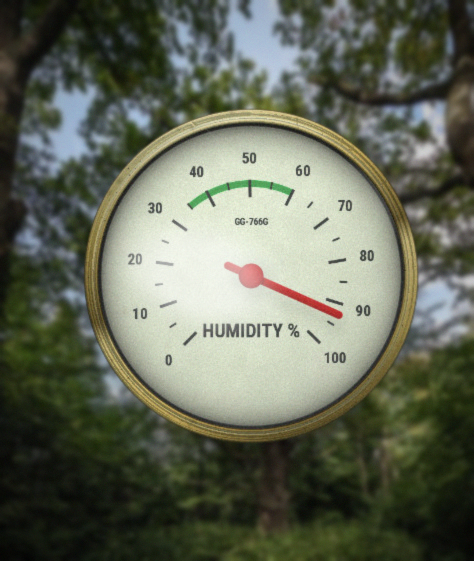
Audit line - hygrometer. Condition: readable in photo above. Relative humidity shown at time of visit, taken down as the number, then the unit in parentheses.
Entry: 92.5 (%)
